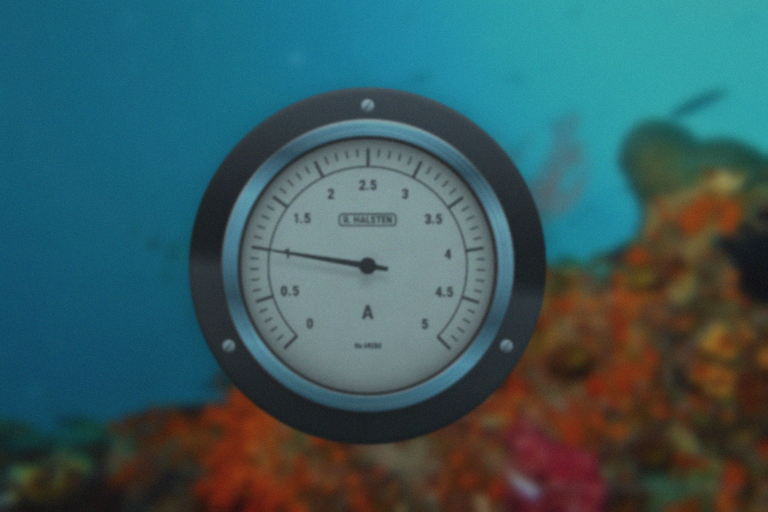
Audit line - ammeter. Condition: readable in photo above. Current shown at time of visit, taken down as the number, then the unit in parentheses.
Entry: 1 (A)
